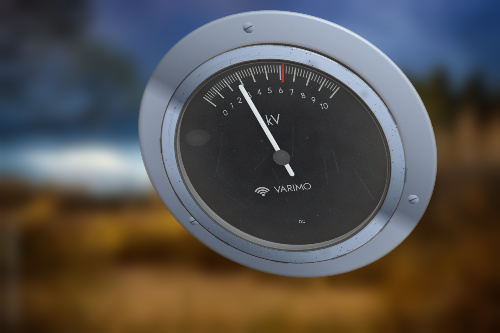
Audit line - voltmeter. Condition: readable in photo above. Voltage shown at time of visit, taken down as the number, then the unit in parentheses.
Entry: 3 (kV)
